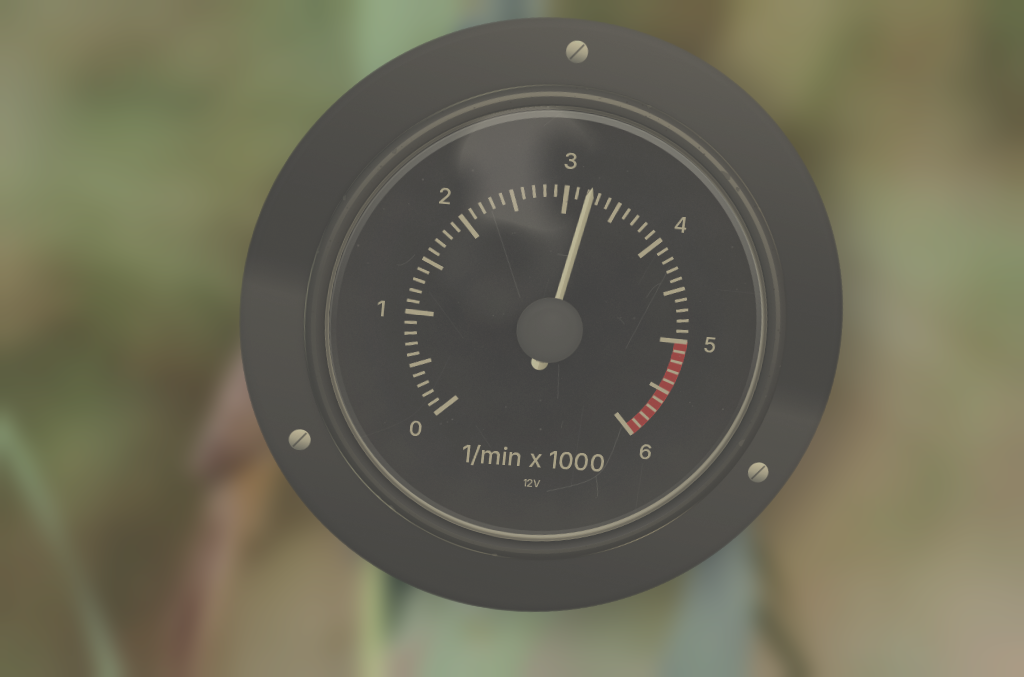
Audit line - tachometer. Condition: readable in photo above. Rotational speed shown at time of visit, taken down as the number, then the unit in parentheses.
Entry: 3200 (rpm)
